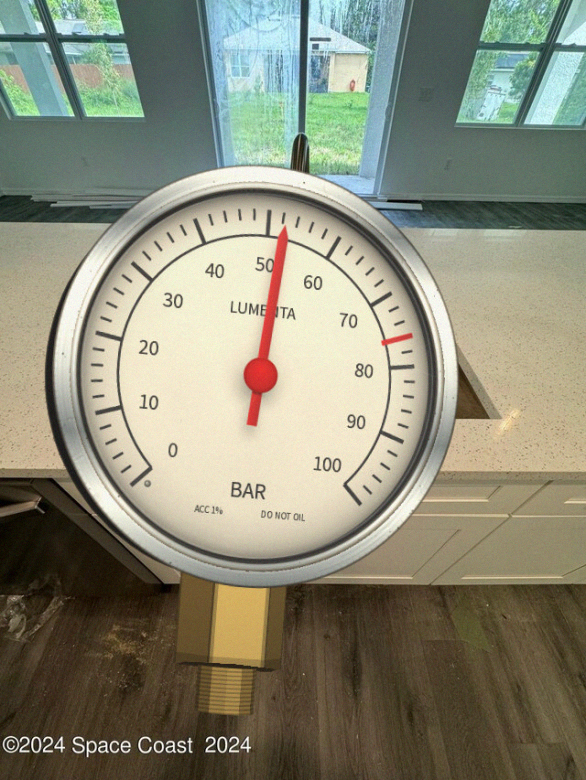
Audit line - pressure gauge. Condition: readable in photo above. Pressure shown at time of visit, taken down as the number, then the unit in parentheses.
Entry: 52 (bar)
